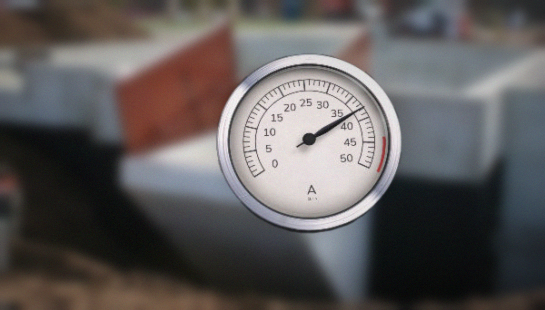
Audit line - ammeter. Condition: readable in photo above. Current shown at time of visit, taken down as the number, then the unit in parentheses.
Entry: 38 (A)
